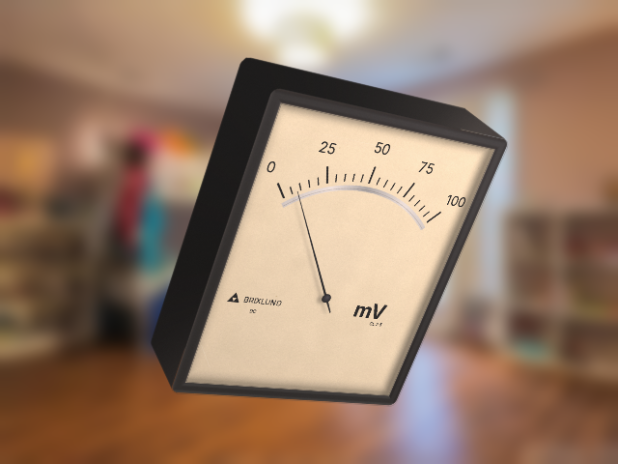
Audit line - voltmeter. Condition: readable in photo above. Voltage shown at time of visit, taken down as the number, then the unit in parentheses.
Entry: 7.5 (mV)
